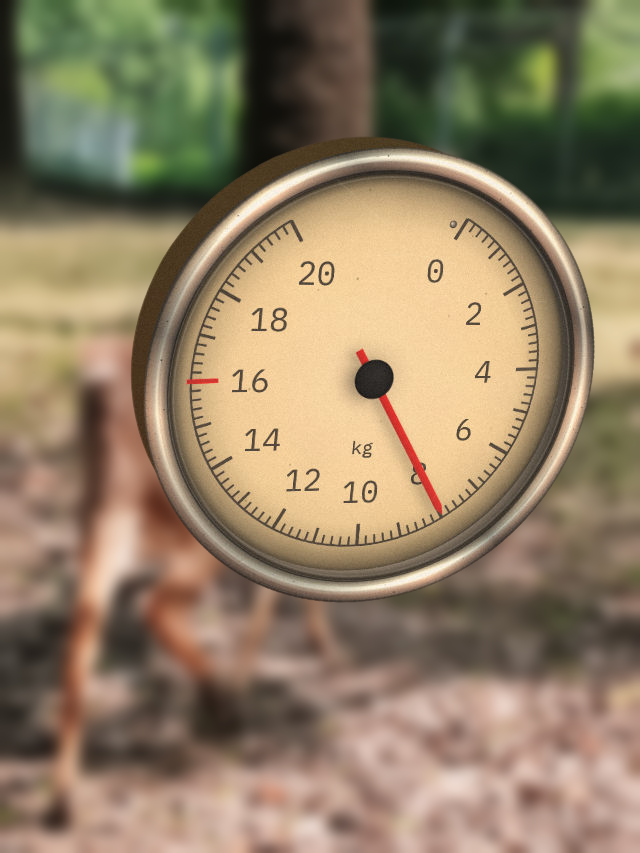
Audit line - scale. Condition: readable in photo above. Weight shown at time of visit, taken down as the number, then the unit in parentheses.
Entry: 8 (kg)
